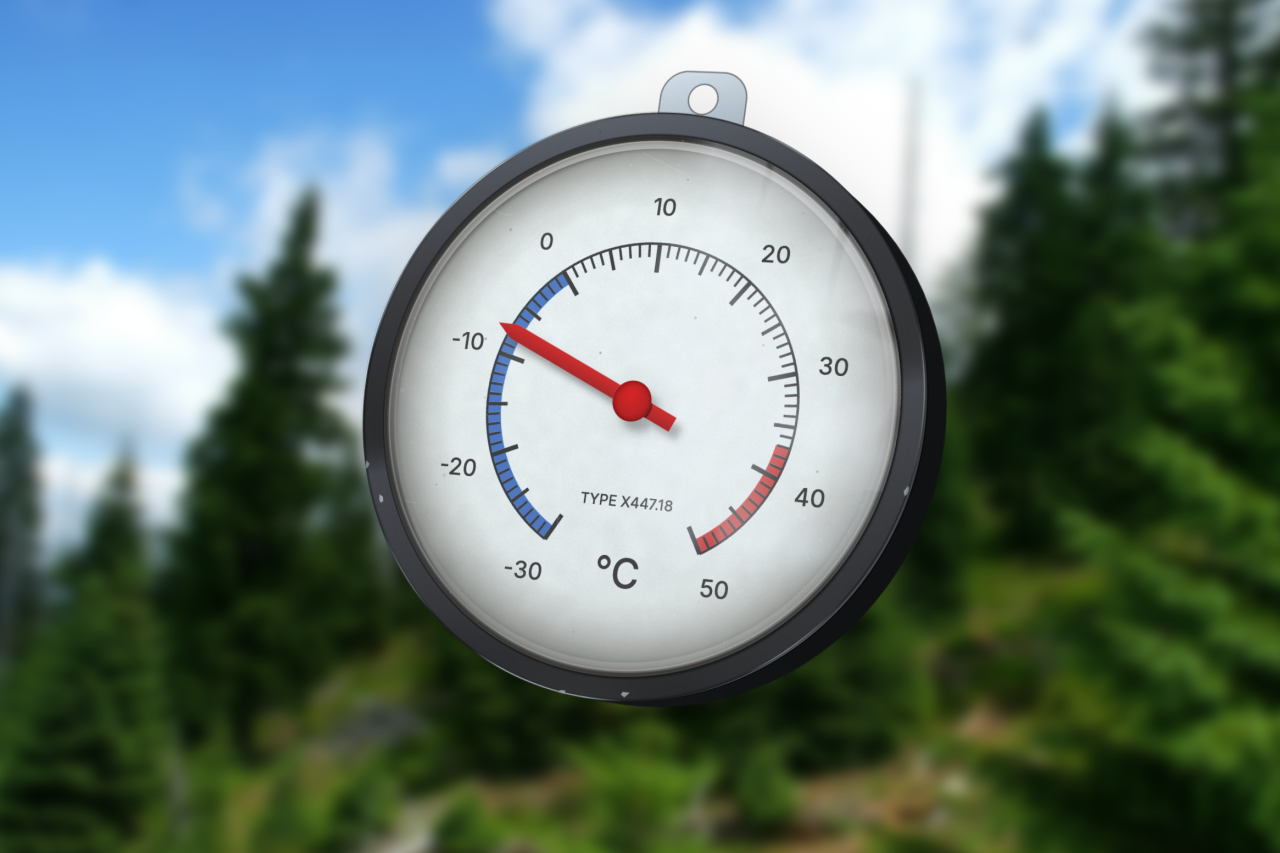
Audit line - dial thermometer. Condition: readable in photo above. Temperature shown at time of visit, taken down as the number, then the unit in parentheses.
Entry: -7.5 (°C)
